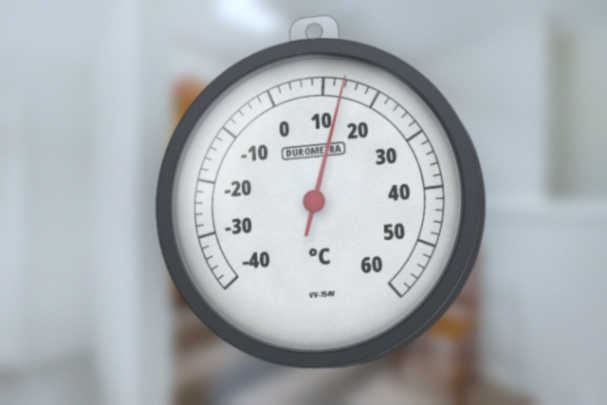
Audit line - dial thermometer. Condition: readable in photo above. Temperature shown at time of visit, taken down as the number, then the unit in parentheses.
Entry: 14 (°C)
